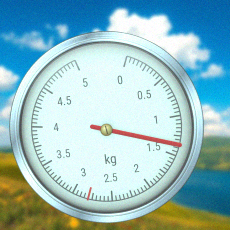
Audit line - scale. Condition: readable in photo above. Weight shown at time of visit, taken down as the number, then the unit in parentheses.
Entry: 1.35 (kg)
